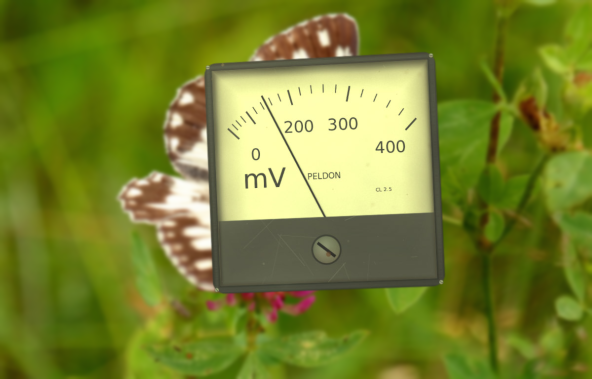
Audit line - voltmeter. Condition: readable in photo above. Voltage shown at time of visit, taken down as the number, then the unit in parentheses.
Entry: 150 (mV)
